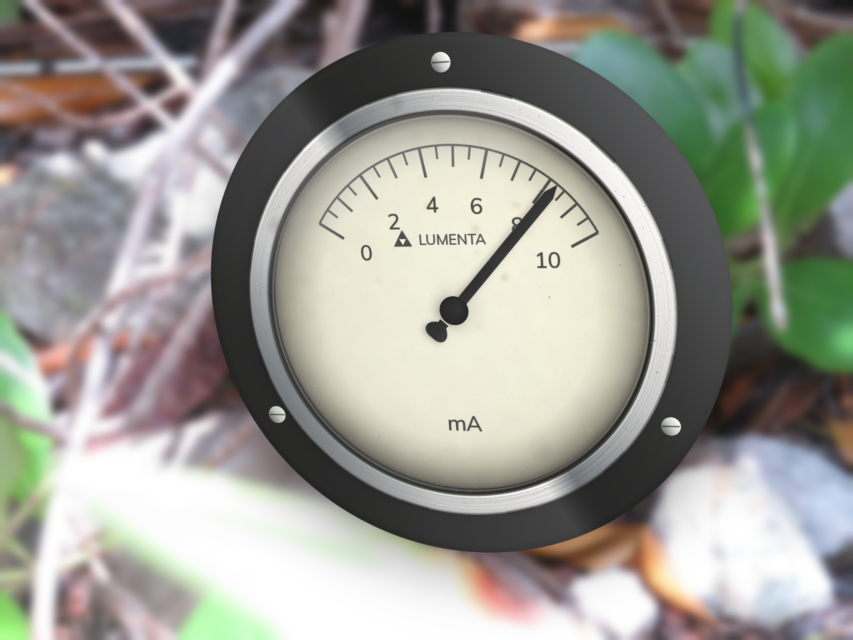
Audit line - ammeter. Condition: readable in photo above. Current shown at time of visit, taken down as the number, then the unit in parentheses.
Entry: 8.25 (mA)
